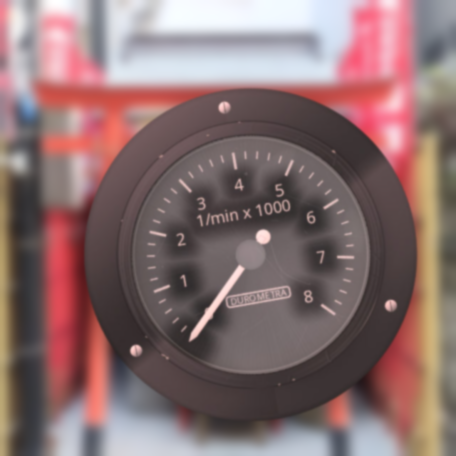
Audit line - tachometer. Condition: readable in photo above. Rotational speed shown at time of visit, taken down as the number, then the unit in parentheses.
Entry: 0 (rpm)
